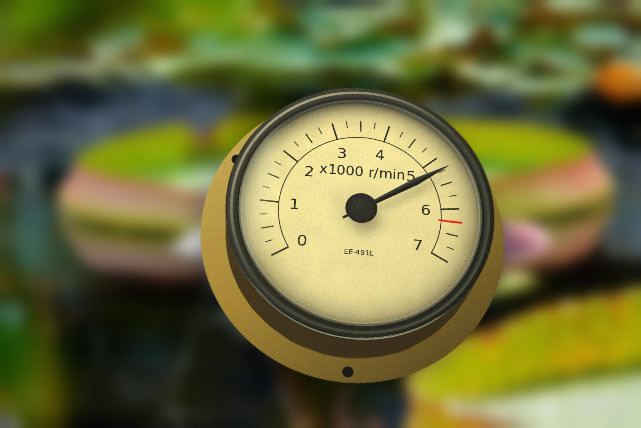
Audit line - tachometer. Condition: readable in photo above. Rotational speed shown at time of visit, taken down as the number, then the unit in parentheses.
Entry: 5250 (rpm)
